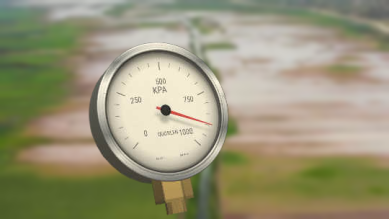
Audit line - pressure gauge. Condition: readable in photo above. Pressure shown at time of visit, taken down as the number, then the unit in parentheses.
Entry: 900 (kPa)
